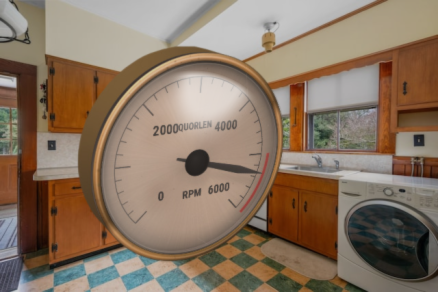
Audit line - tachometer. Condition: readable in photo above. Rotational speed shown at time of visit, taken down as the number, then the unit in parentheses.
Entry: 5300 (rpm)
